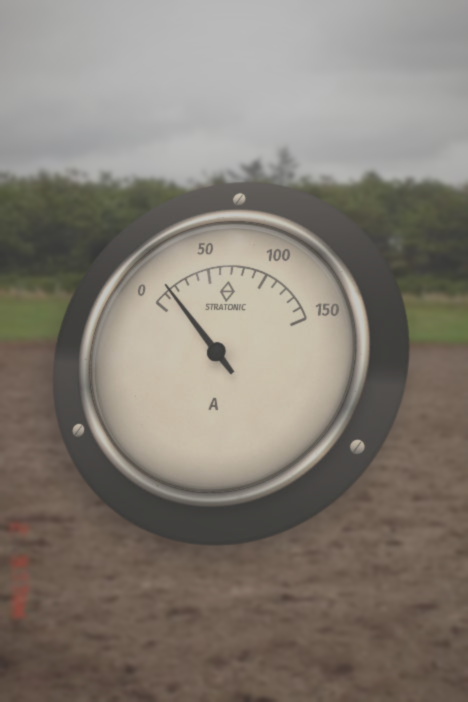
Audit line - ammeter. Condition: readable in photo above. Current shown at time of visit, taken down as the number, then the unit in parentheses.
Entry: 15 (A)
